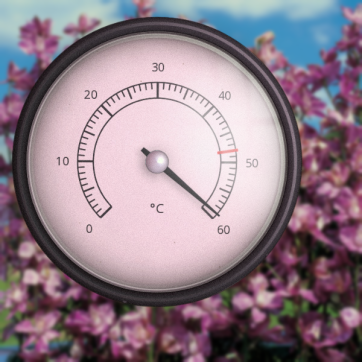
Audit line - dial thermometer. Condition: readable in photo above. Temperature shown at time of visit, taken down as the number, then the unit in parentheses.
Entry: 59 (°C)
